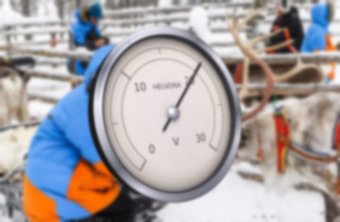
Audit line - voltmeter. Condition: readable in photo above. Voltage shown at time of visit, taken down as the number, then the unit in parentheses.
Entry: 20 (V)
